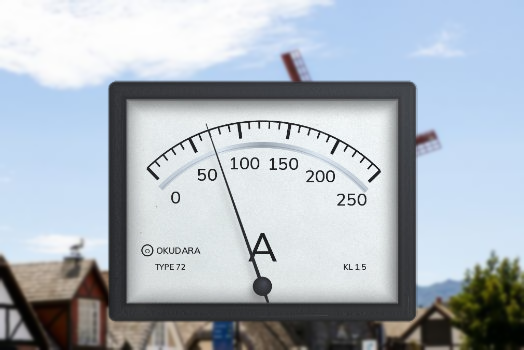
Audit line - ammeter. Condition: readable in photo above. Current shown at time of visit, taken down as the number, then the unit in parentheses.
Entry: 70 (A)
